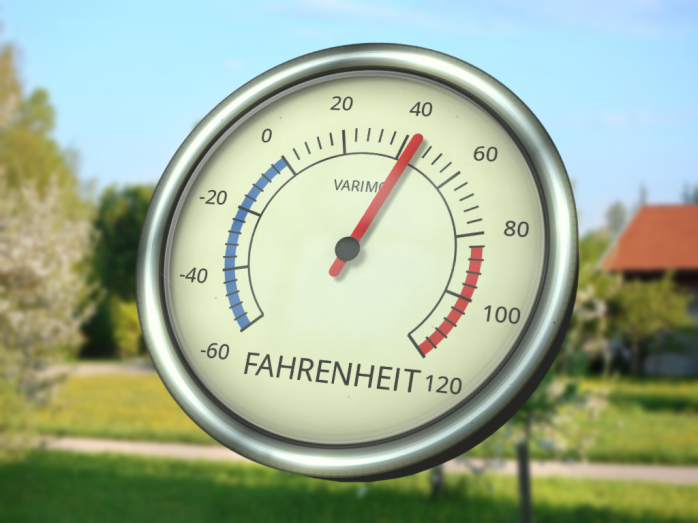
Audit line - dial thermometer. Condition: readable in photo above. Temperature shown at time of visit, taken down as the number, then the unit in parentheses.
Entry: 44 (°F)
